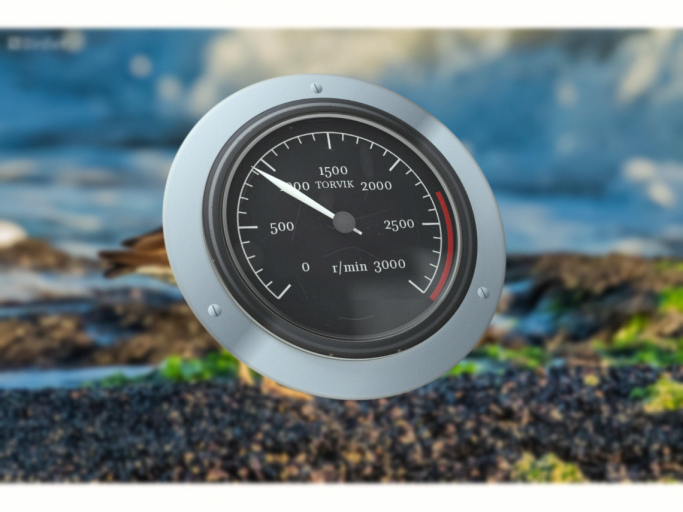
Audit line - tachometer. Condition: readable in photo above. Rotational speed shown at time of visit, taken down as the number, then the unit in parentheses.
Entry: 900 (rpm)
